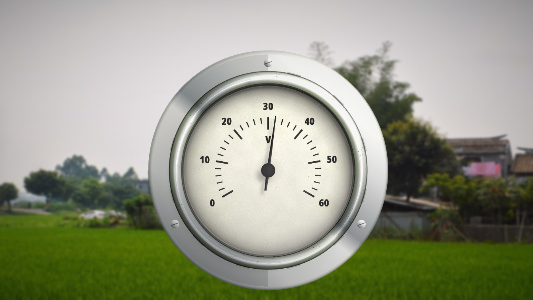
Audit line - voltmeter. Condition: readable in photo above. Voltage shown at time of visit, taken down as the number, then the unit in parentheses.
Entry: 32 (V)
